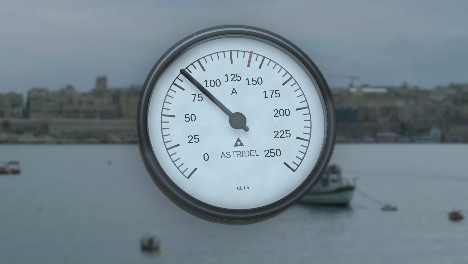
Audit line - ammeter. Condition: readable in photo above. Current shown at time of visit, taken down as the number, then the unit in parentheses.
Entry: 85 (A)
